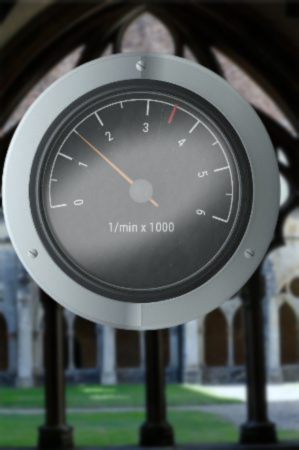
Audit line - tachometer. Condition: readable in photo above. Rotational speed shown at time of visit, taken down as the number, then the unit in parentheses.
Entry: 1500 (rpm)
